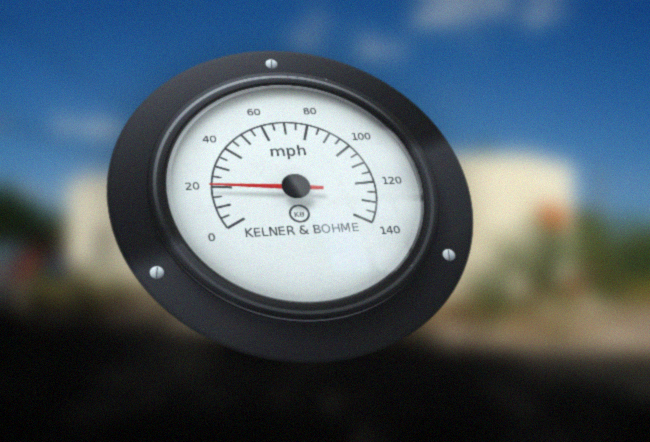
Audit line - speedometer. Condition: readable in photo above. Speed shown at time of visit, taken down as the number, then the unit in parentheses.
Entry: 20 (mph)
